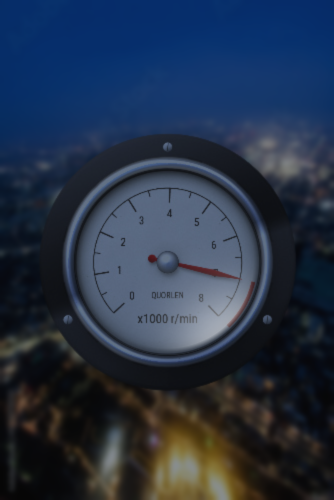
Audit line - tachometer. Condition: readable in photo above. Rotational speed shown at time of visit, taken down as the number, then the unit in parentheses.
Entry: 7000 (rpm)
